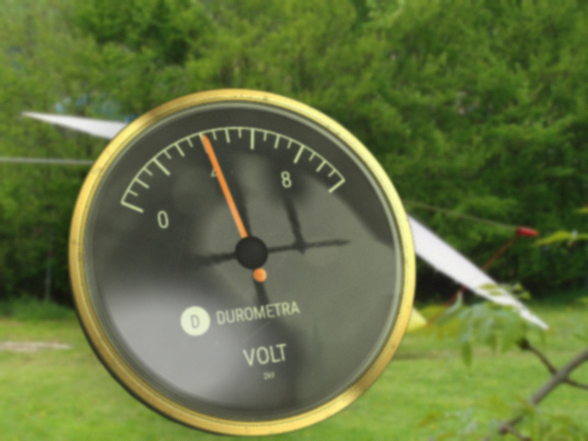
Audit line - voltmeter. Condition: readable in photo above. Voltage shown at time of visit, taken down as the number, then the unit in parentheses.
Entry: 4 (V)
